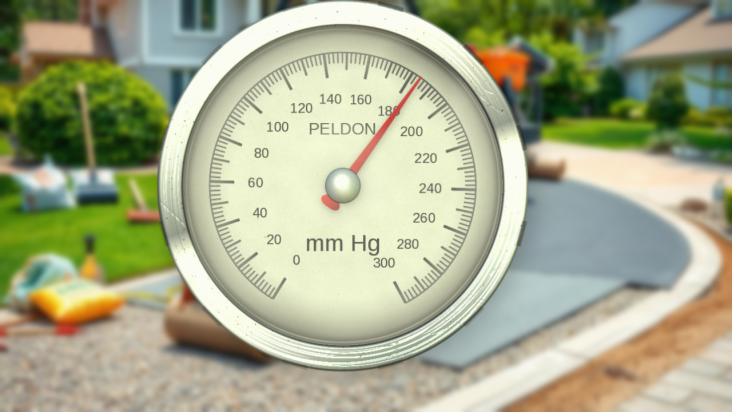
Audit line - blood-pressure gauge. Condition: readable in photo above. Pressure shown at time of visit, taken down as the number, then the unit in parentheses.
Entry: 184 (mmHg)
